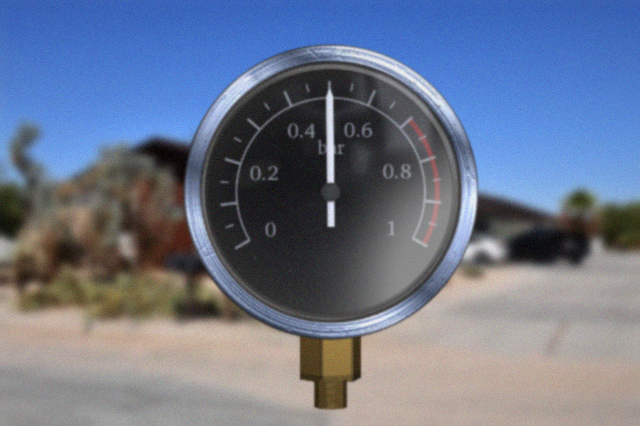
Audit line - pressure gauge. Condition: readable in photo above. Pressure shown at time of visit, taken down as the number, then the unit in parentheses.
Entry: 0.5 (bar)
